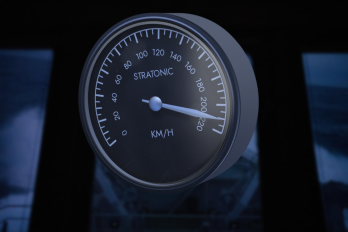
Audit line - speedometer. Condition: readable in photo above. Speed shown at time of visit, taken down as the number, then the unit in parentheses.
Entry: 210 (km/h)
